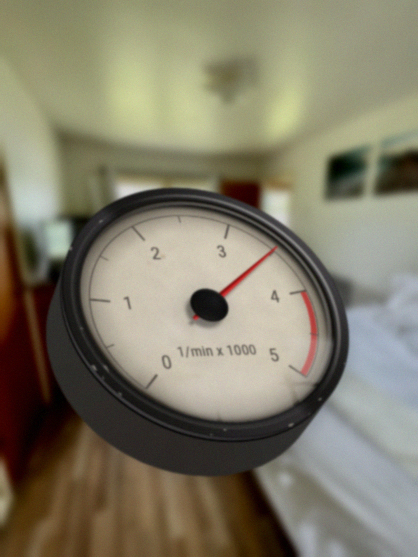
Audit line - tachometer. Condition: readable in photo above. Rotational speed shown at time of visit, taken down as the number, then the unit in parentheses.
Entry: 3500 (rpm)
